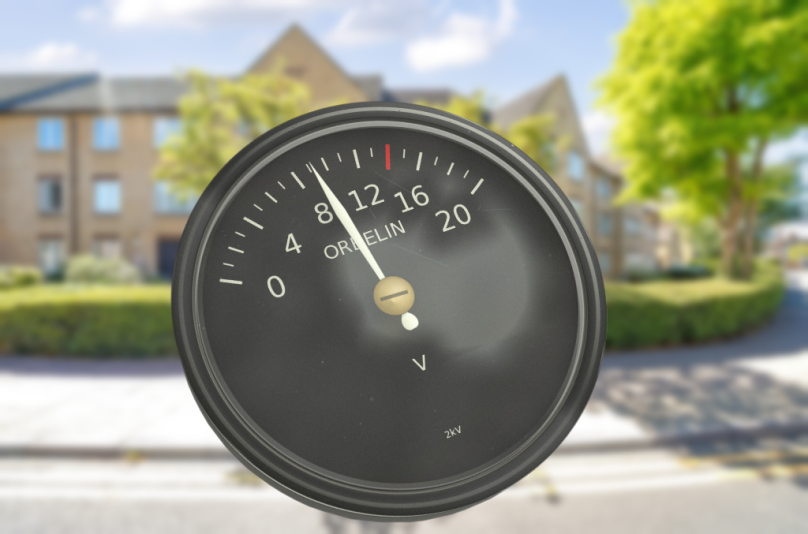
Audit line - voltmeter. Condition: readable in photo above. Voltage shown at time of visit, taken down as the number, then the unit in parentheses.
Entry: 9 (V)
